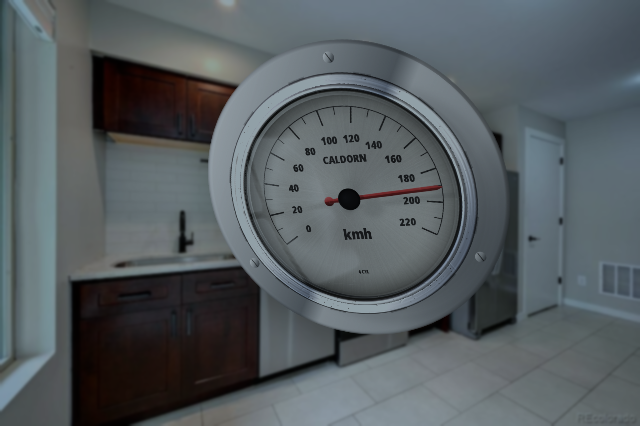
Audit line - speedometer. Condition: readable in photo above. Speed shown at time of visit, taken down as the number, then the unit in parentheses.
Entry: 190 (km/h)
